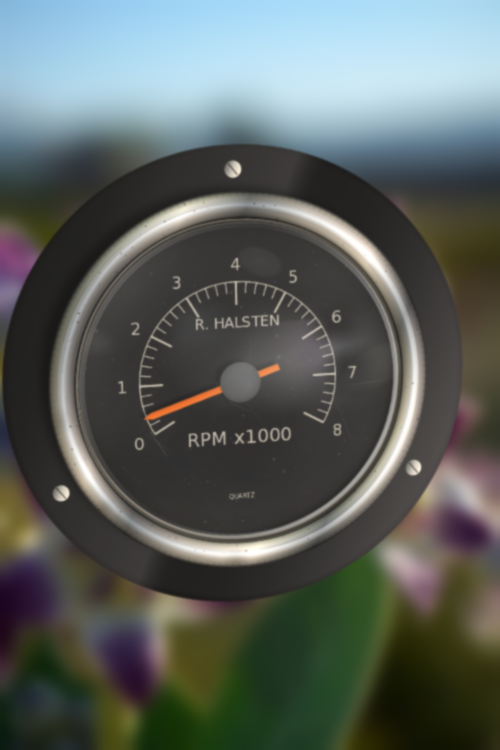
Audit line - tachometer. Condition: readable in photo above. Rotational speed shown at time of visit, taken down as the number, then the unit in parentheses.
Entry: 400 (rpm)
